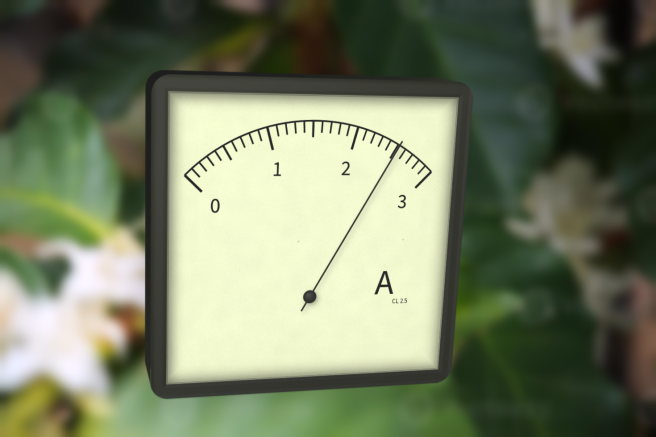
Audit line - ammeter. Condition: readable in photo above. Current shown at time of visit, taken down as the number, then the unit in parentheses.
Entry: 2.5 (A)
